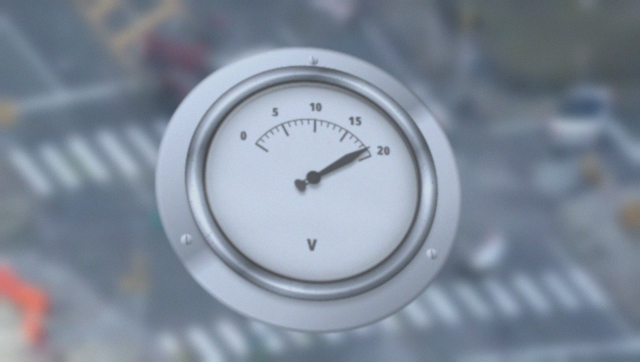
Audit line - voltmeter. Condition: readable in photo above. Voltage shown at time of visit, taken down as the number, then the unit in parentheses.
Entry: 19 (V)
